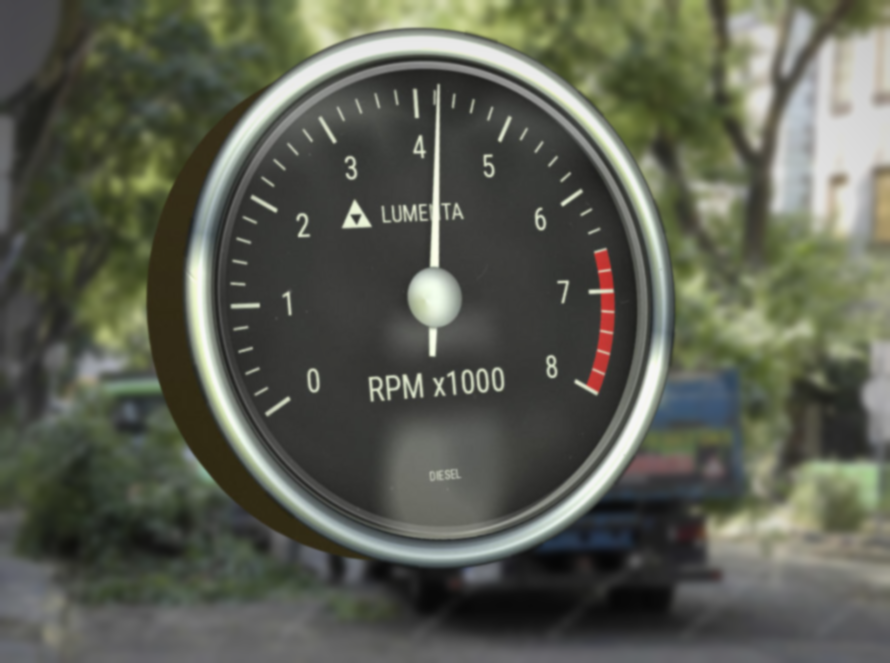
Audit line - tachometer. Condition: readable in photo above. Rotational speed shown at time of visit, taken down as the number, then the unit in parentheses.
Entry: 4200 (rpm)
